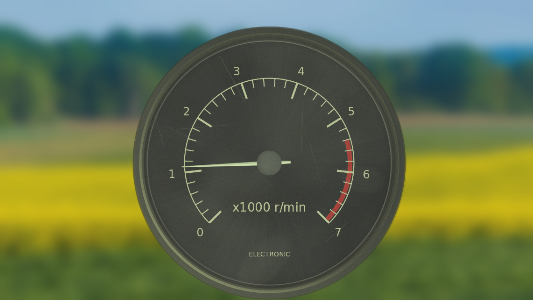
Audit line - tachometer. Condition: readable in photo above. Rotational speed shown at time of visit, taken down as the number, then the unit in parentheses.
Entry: 1100 (rpm)
